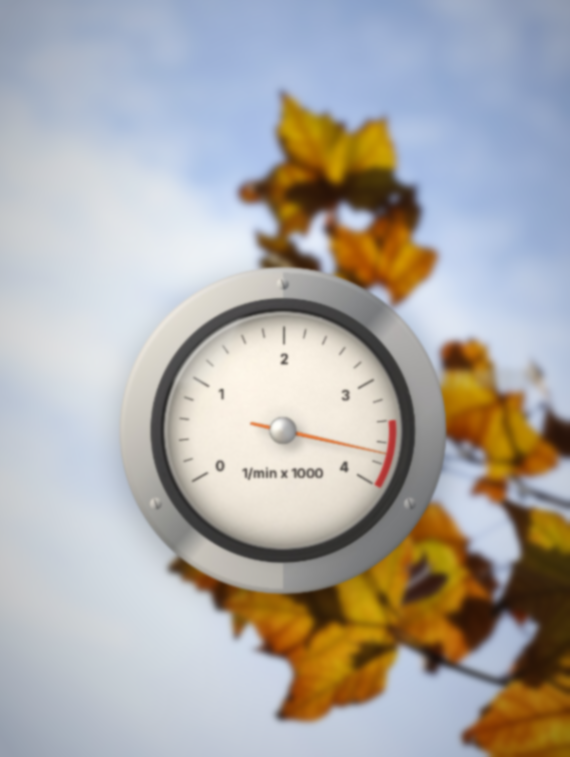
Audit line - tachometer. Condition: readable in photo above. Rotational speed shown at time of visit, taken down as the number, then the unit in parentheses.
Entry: 3700 (rpm)
